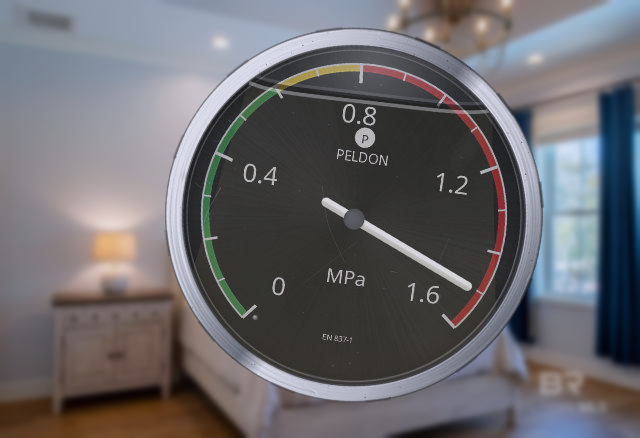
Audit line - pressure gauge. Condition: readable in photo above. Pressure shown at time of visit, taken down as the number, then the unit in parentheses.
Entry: 1.5 (MPa)
